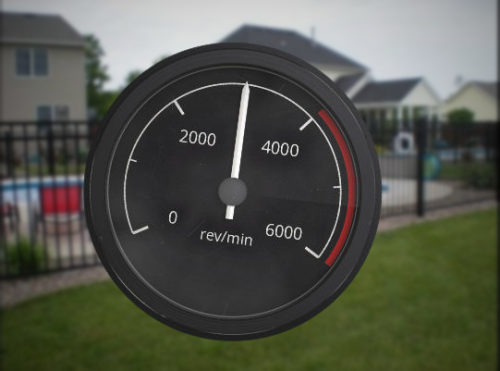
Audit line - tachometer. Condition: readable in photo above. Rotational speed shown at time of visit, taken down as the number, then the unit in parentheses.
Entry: 3000 (rpm)
